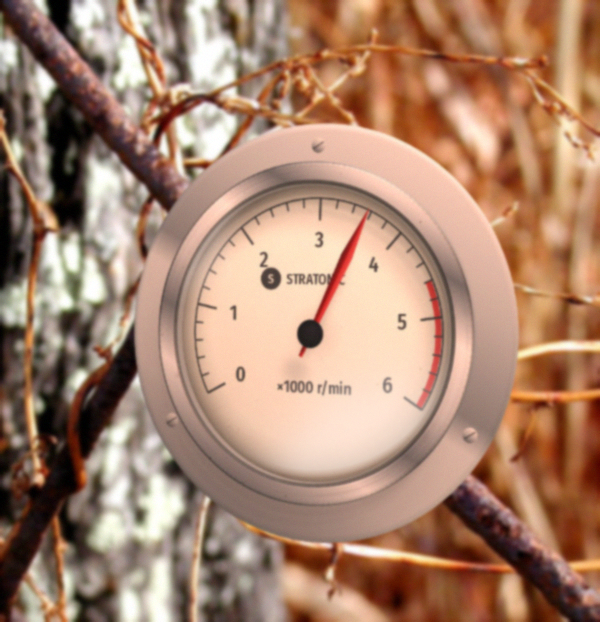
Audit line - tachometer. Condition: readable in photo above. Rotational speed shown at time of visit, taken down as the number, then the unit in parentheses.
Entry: 3600 (rpm)
